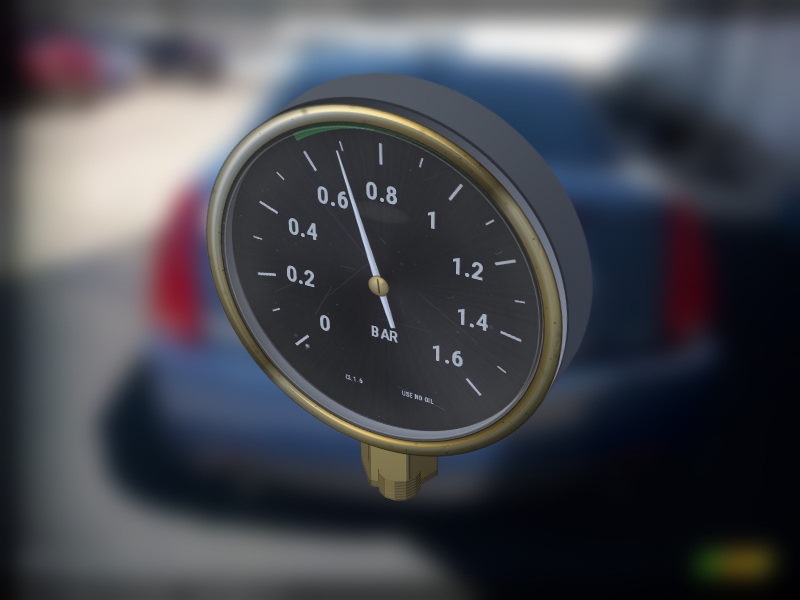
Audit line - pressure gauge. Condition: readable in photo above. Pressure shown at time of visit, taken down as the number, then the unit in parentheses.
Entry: 0.7 (bar)
